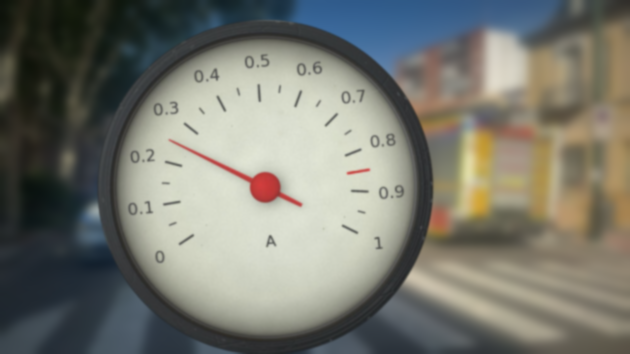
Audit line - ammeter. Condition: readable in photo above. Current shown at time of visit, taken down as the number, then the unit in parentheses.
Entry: 0.25 (A)
